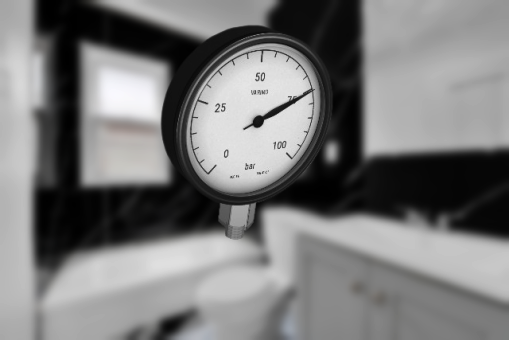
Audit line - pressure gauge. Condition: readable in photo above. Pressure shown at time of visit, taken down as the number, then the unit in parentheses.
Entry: 75 (bar)
